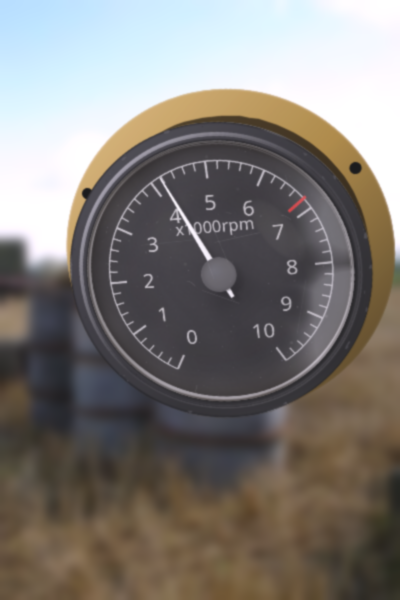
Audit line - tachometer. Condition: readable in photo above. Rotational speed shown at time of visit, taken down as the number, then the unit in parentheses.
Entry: 4200 (rpm)
